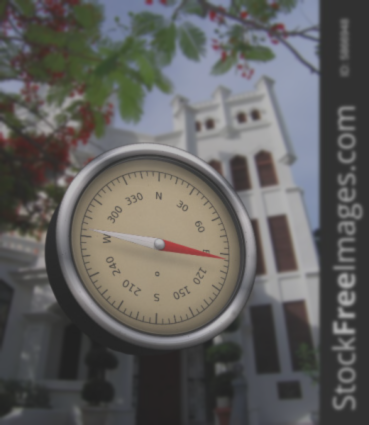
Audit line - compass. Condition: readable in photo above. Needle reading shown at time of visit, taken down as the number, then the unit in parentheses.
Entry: 95 (°)
